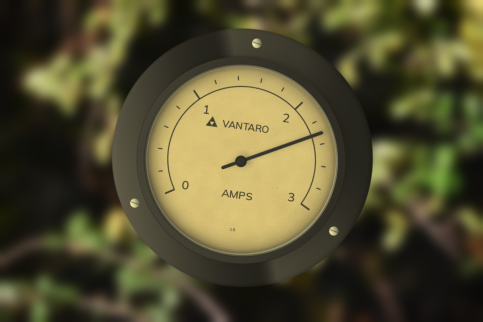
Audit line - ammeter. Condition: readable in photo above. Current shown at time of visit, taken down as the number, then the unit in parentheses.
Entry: 2.3 (A)
